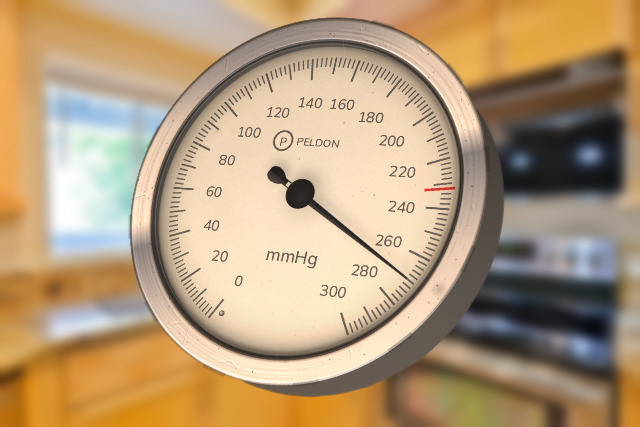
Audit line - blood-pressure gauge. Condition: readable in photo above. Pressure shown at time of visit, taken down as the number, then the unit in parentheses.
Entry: 270 (mmHg)
